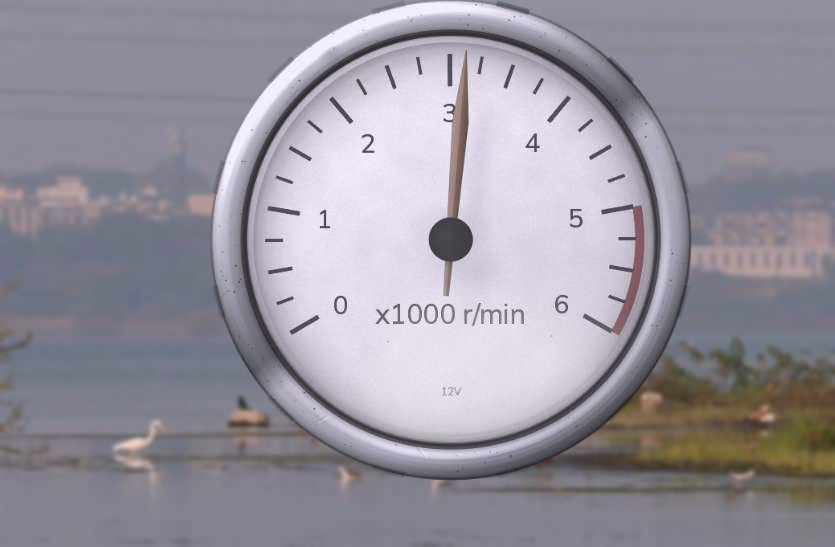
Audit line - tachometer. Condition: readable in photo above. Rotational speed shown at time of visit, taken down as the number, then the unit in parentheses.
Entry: 3125 (rpm)
